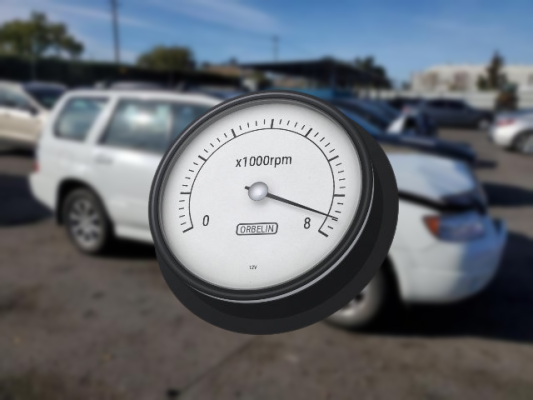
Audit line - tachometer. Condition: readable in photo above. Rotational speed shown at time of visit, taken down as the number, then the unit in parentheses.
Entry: 7600 (rpm)
